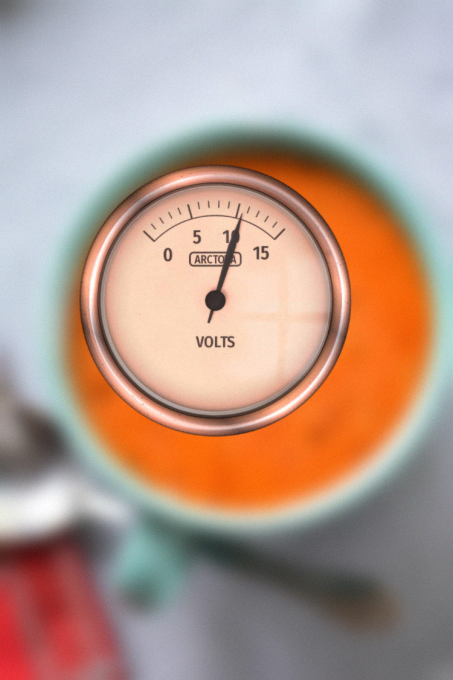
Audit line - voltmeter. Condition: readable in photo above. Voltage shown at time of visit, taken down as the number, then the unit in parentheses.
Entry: 10.5 (V)
